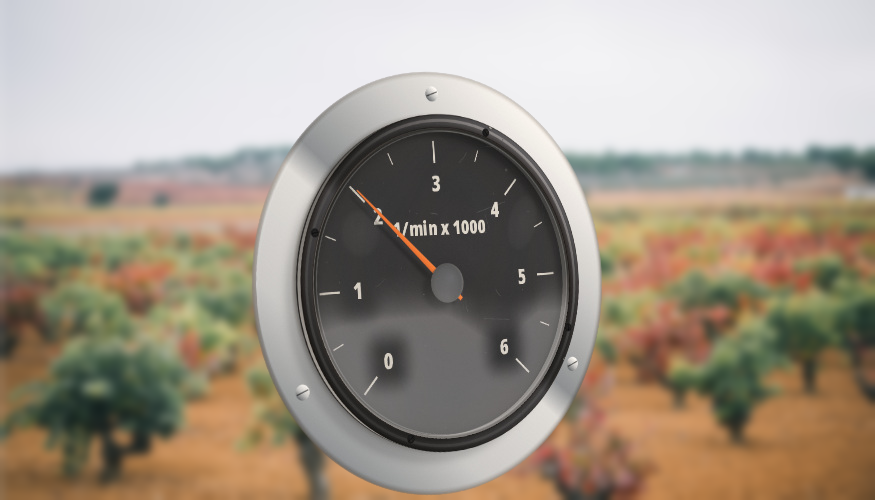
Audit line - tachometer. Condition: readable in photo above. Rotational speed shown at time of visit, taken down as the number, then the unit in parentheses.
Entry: 2000 (rpm)
